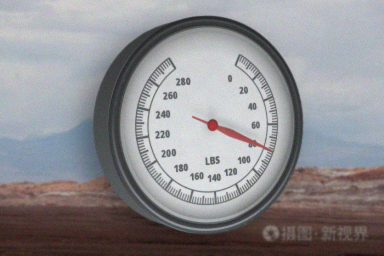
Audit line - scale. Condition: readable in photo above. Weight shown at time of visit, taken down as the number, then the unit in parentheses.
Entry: 80 (lb)
